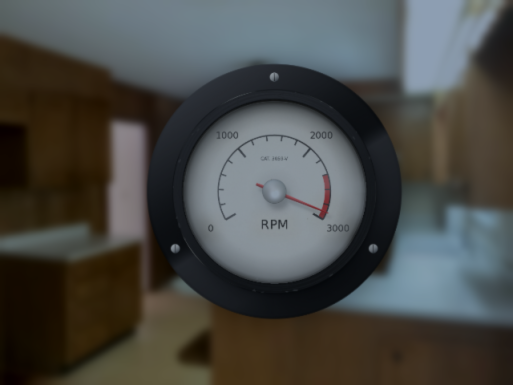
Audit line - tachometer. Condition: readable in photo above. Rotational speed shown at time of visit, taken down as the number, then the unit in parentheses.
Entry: 2900 (rpm)
